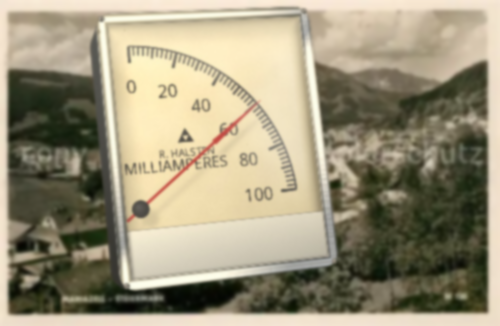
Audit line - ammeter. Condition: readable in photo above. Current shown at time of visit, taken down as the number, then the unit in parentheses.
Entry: 60 (mA)
